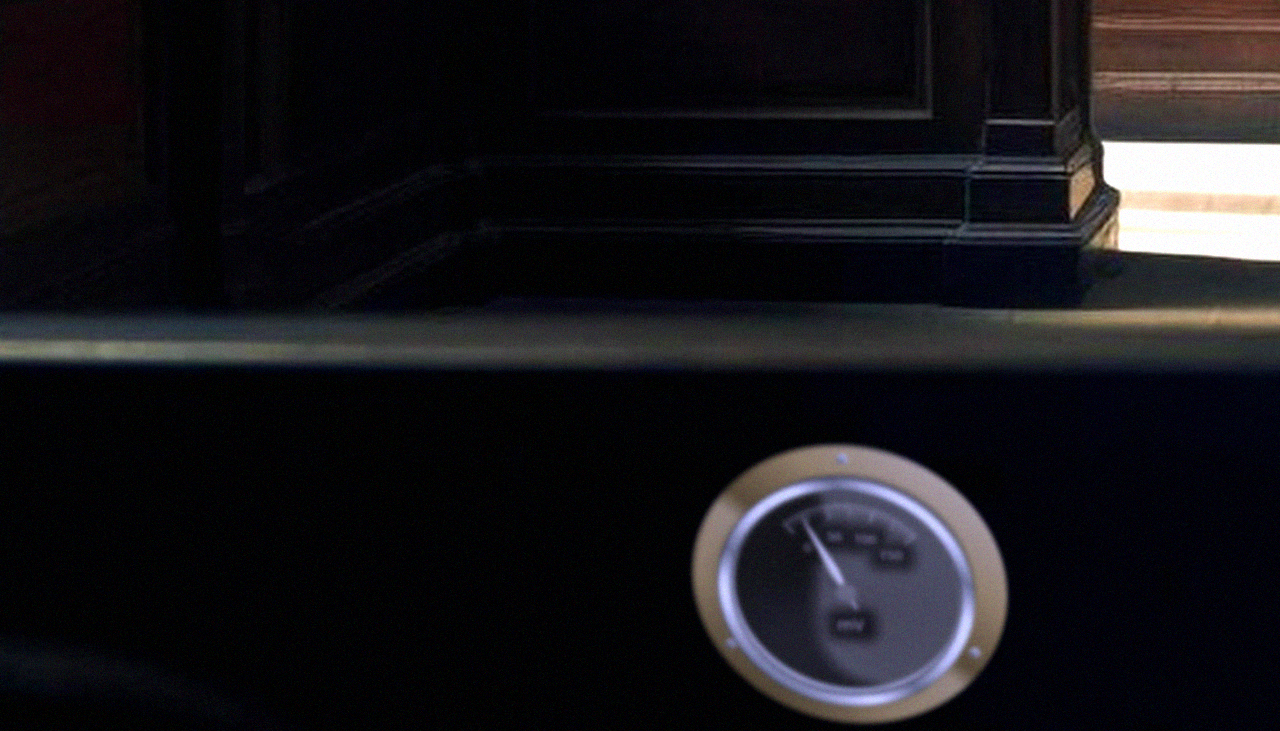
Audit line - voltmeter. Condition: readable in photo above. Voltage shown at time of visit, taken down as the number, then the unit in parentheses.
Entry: 25 (mV)
